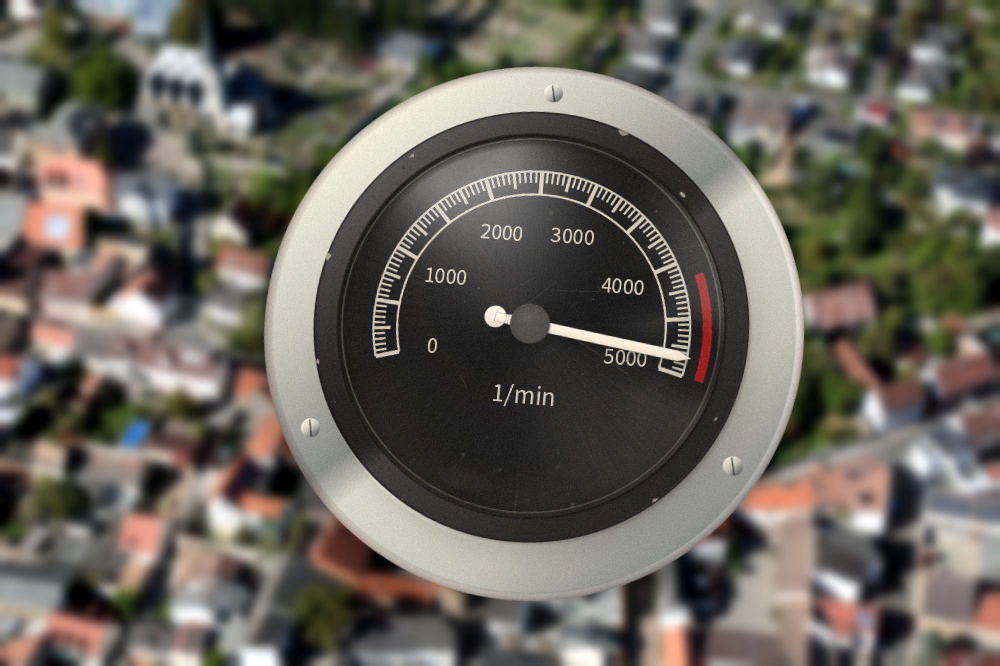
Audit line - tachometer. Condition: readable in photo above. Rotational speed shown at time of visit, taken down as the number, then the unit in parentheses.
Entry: 4850 (rpm)
